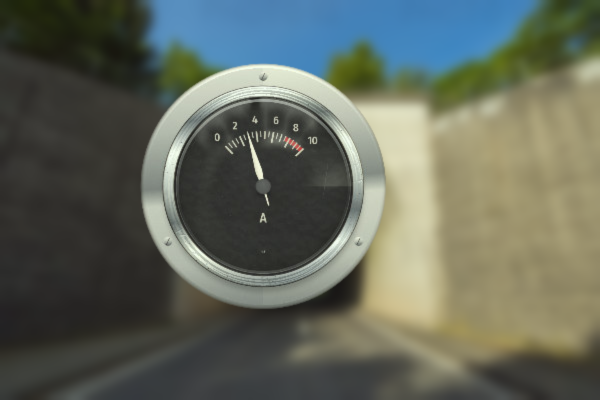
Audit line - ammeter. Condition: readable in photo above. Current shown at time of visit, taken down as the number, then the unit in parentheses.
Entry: 3 (A)
